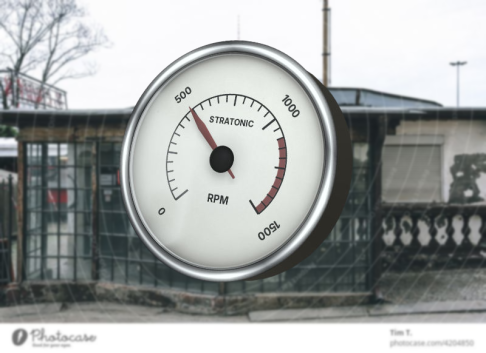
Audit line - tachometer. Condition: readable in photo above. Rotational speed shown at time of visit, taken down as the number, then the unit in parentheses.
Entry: 500 (rpm)
